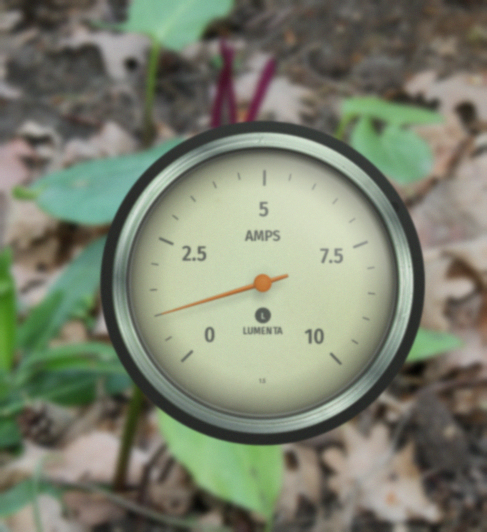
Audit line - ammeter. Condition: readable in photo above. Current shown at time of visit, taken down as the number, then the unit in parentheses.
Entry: 1 (A)
